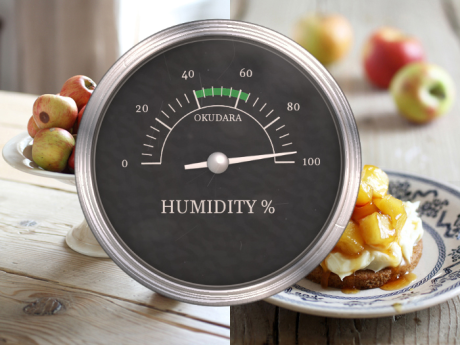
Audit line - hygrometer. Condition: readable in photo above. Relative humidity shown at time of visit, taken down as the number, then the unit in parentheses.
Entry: 96 (%)
